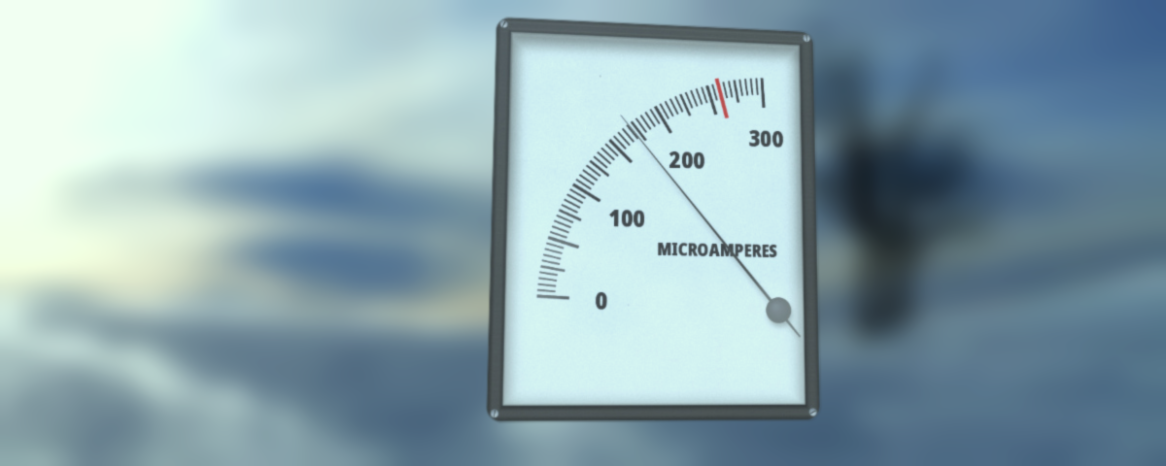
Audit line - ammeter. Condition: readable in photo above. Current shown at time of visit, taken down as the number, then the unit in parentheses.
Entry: 170 (µA)
